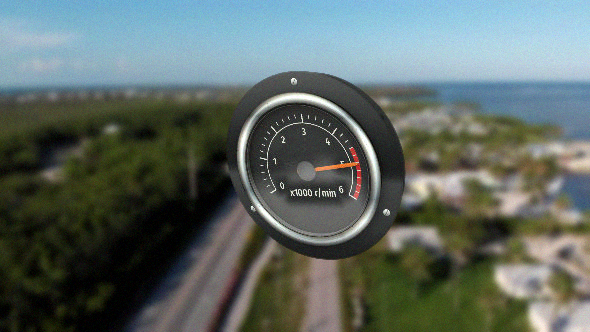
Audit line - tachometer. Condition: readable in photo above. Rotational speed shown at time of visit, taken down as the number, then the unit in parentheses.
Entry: 5000 (rpm)
